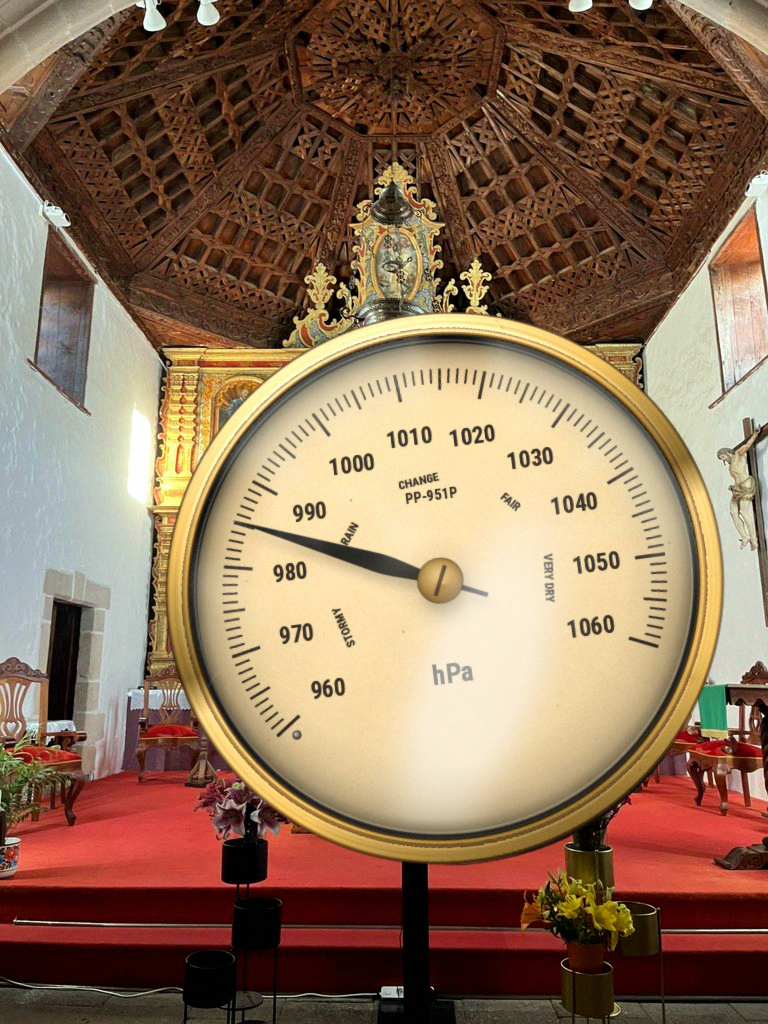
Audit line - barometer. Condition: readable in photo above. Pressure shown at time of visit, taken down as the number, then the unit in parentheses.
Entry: 985 (hPa)
